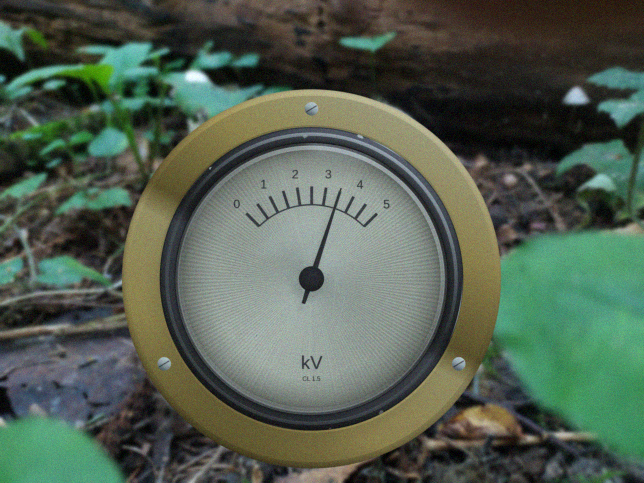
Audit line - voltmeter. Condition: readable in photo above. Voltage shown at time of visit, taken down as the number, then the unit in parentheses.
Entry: 3.5 (kV)
